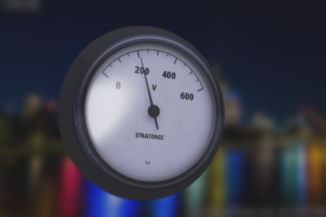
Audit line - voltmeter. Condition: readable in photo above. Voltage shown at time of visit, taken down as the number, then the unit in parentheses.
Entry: 200 (V)
